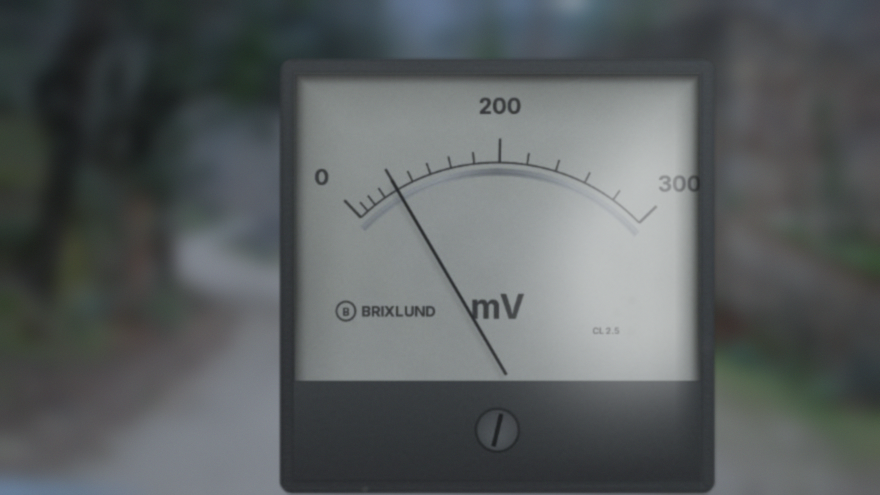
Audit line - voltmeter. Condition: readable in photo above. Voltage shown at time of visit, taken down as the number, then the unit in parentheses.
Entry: 100 (mV)
